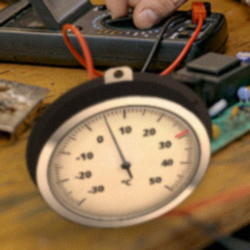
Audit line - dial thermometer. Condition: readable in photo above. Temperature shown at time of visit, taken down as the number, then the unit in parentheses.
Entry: 5 (°C)
